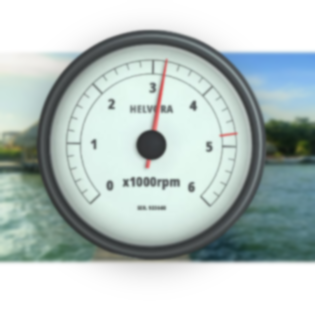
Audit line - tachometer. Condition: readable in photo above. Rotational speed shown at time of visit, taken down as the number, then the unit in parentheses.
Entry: 3200 (rpm)
